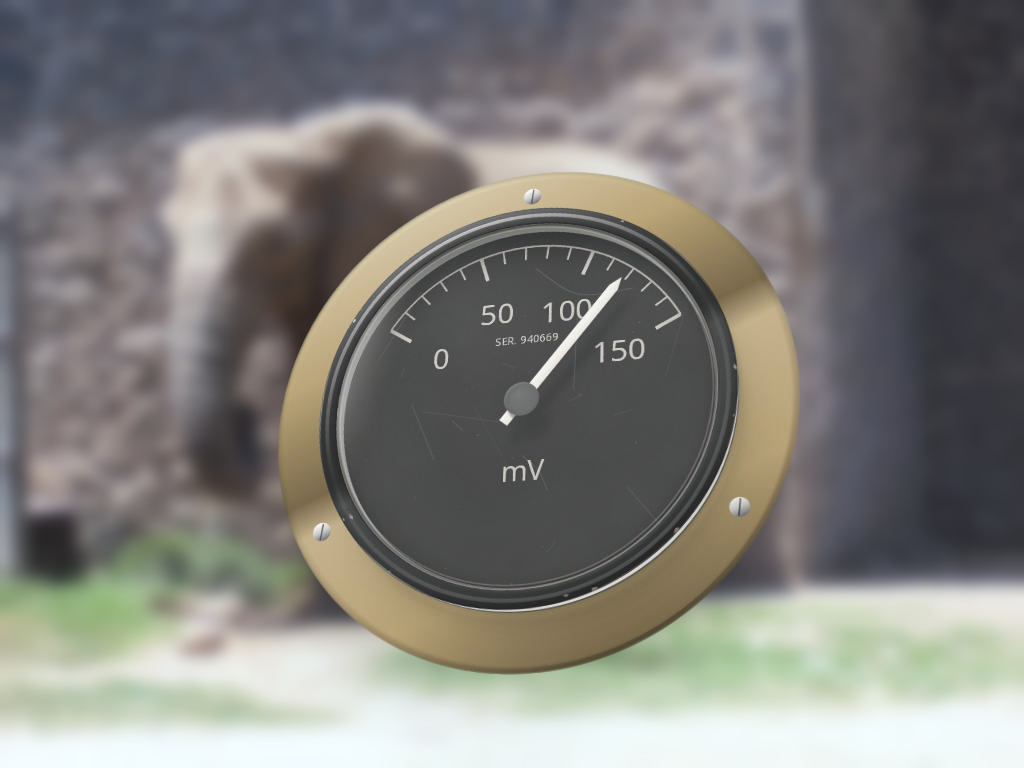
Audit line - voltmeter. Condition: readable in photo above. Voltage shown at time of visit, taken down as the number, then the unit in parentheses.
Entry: 120 (mV)
